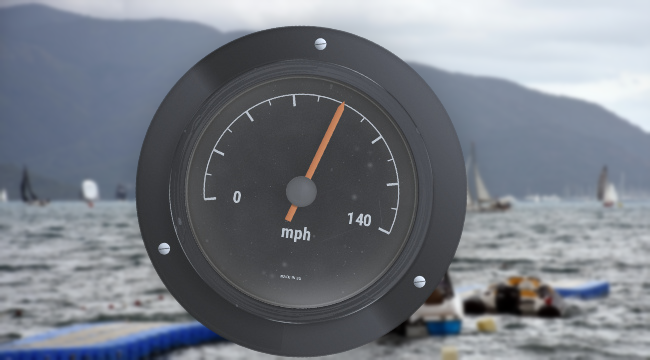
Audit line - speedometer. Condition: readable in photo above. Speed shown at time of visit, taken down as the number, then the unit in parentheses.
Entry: 80 (mph)
